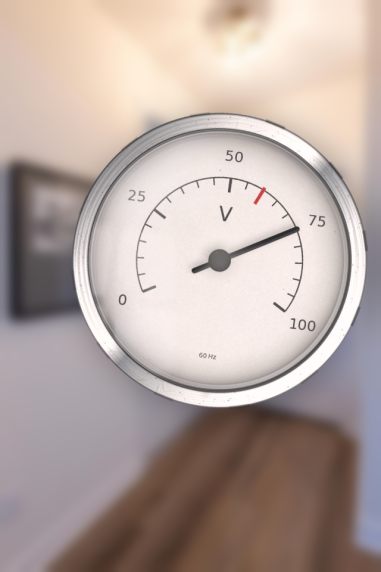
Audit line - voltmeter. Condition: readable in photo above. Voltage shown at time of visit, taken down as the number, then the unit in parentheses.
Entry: 75 (V)
